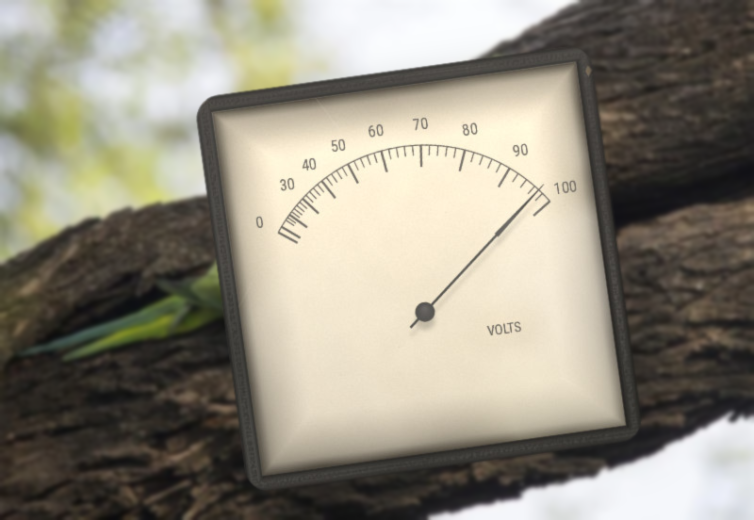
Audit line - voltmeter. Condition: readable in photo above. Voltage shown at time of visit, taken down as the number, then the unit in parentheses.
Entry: 97 (V)
